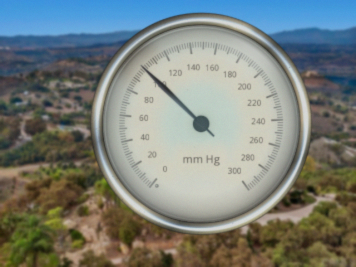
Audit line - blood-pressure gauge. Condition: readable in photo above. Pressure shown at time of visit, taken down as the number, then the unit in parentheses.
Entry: 100 (mmHg)
